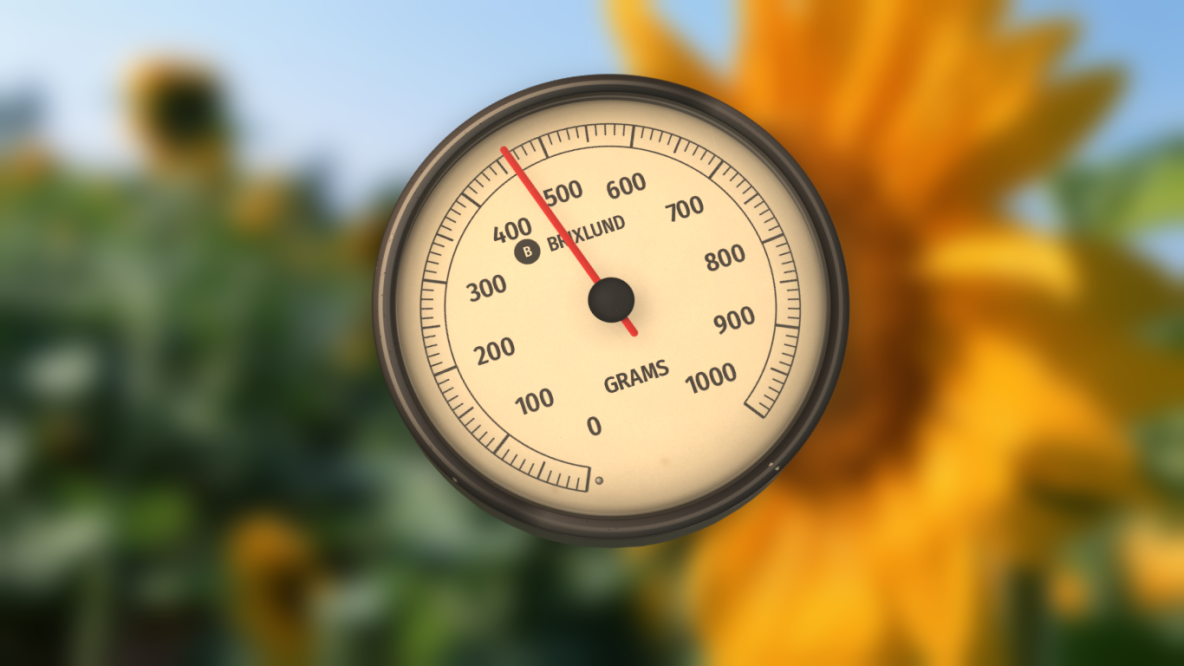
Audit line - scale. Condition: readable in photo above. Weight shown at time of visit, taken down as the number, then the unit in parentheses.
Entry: 460 (g)
